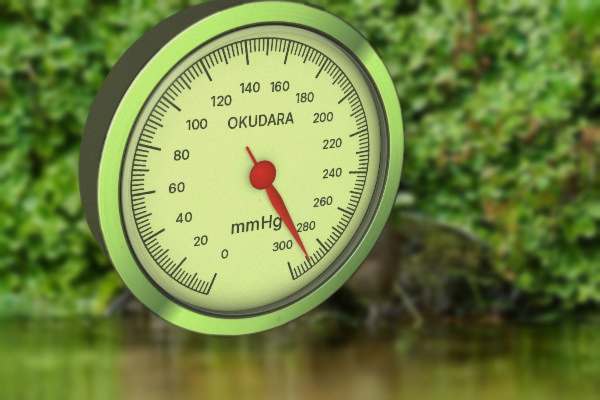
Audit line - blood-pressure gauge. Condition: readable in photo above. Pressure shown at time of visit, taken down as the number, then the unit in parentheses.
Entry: 290 (mmHg)
